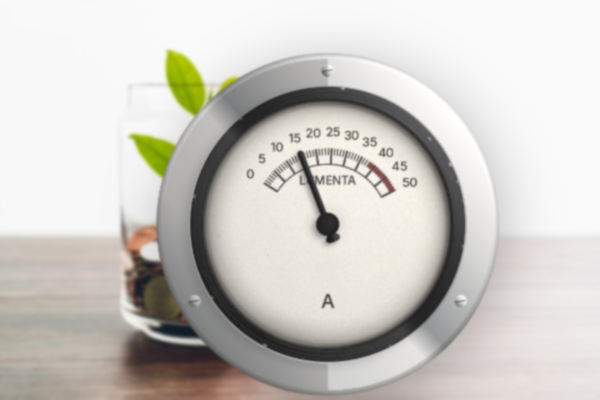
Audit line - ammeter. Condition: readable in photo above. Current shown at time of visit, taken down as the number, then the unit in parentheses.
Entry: 15 (A)
